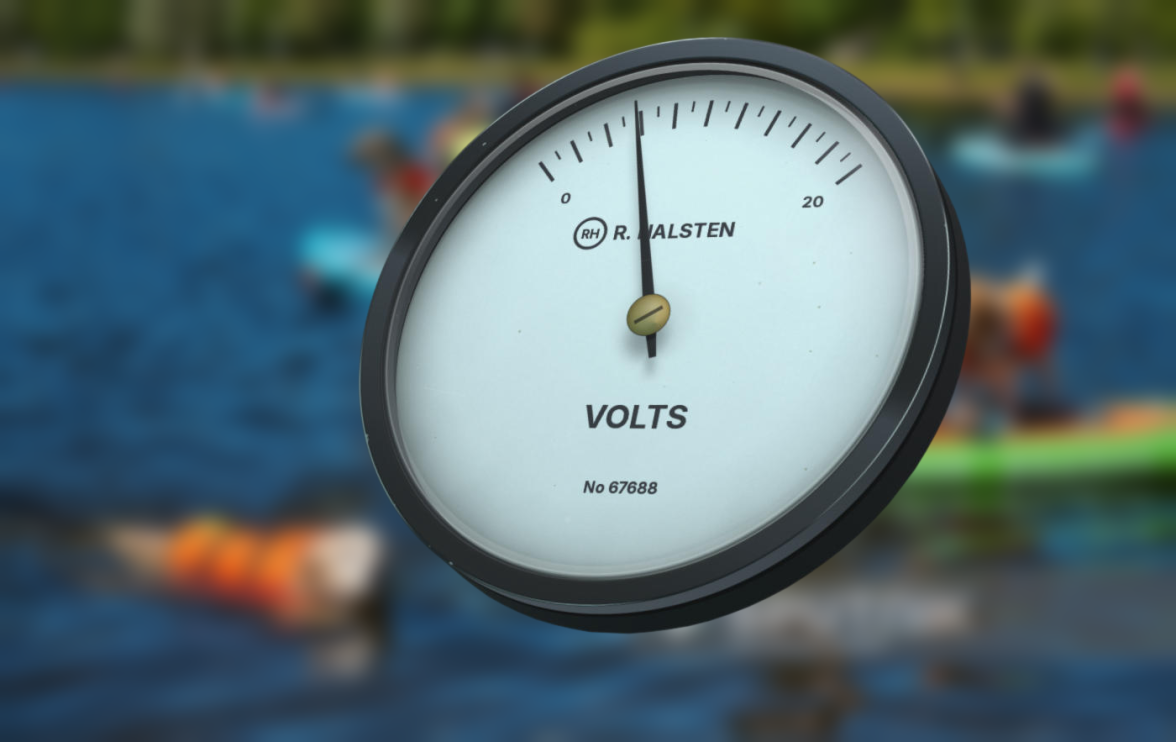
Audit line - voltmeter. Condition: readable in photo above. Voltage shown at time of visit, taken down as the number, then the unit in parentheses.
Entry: 6 (V)
